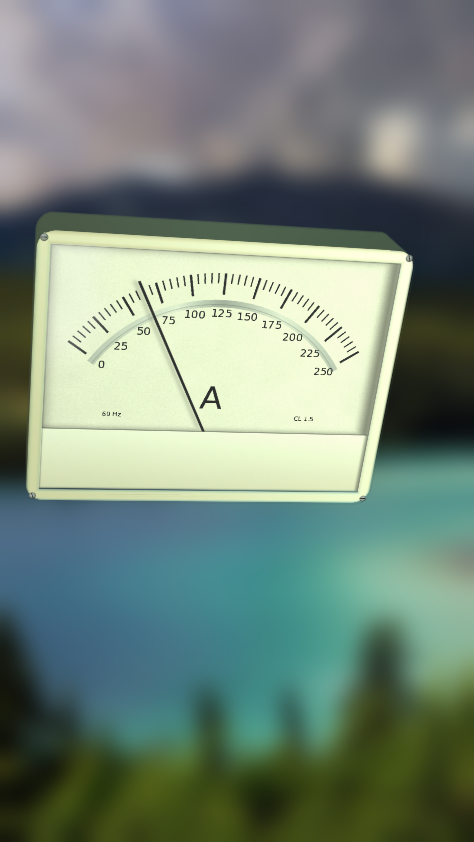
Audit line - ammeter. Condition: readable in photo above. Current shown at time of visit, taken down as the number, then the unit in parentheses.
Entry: 65 (A)
